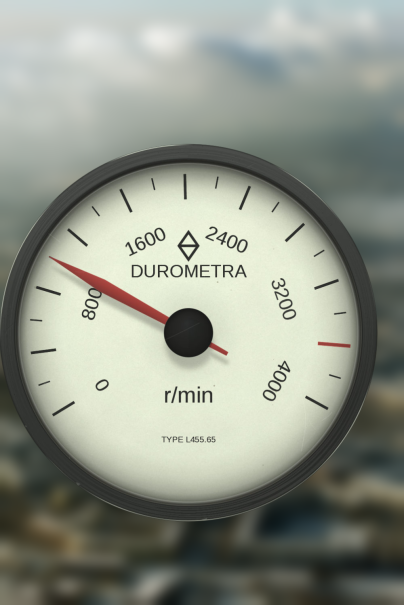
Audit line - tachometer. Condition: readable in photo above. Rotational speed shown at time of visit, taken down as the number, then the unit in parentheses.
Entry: 1000 (rpm)
